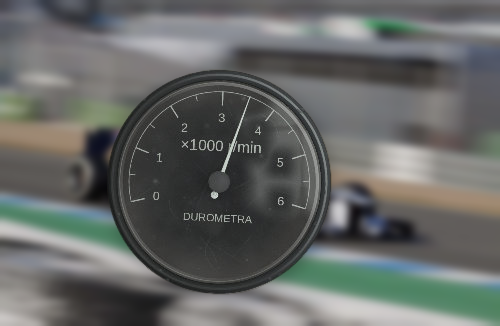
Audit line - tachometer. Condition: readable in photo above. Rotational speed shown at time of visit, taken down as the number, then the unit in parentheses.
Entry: 3500 (rpm)
